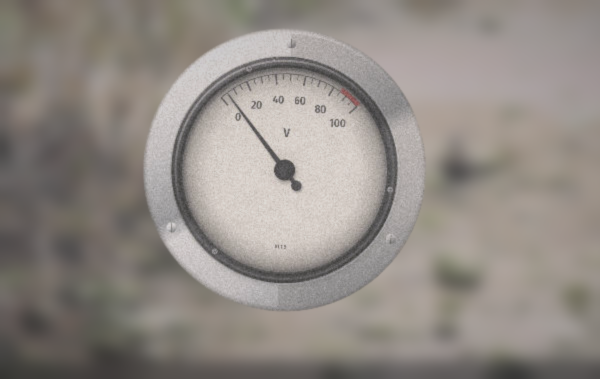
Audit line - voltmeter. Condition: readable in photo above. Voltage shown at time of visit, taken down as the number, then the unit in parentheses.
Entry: 5 (V)
